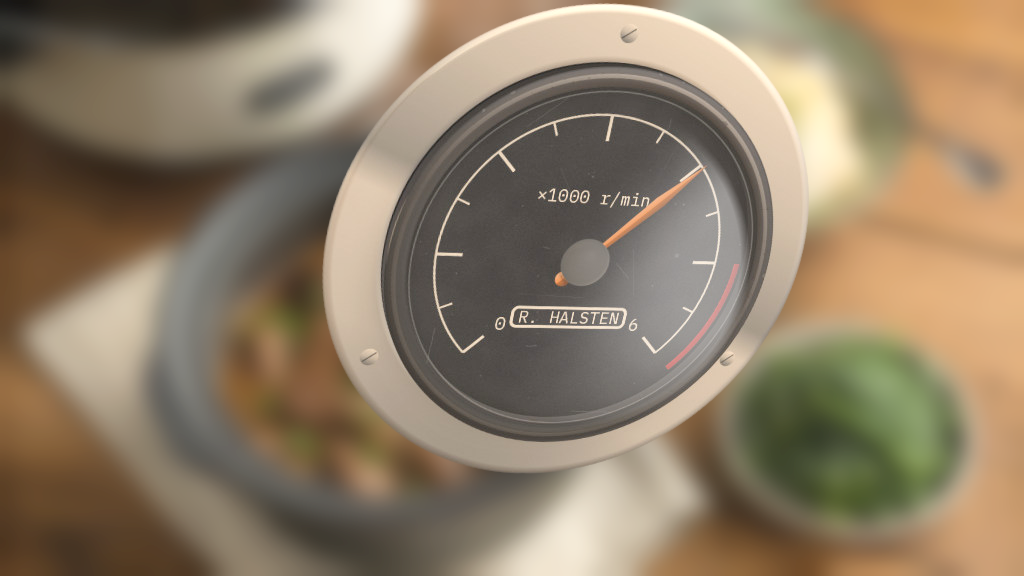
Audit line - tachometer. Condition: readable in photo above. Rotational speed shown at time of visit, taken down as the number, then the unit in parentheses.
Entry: 4000 (rpm)
